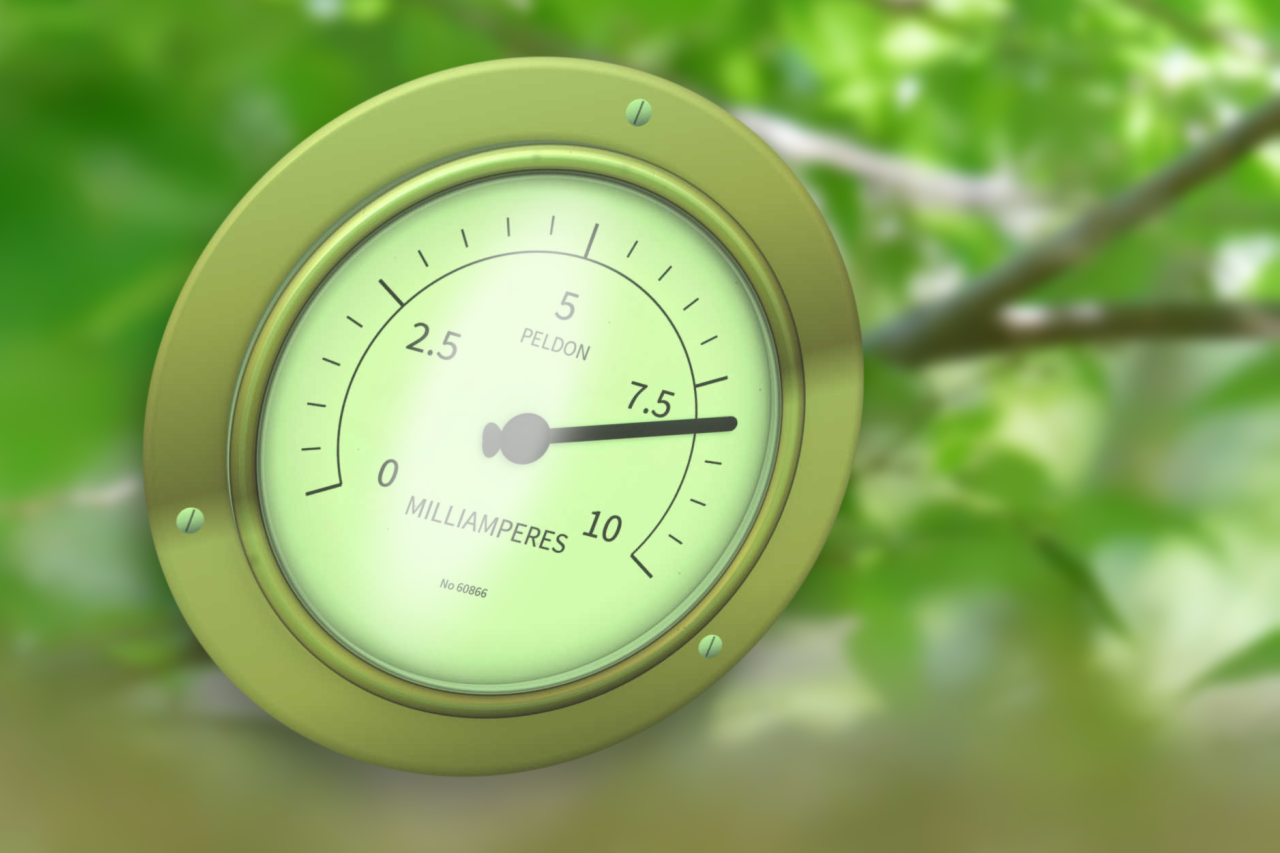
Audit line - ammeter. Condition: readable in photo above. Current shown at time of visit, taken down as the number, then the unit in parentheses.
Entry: 8 (mA)
